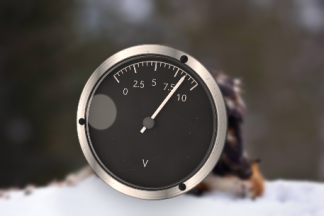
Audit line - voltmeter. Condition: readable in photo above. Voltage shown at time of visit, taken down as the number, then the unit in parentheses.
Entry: 8.5 (V)
